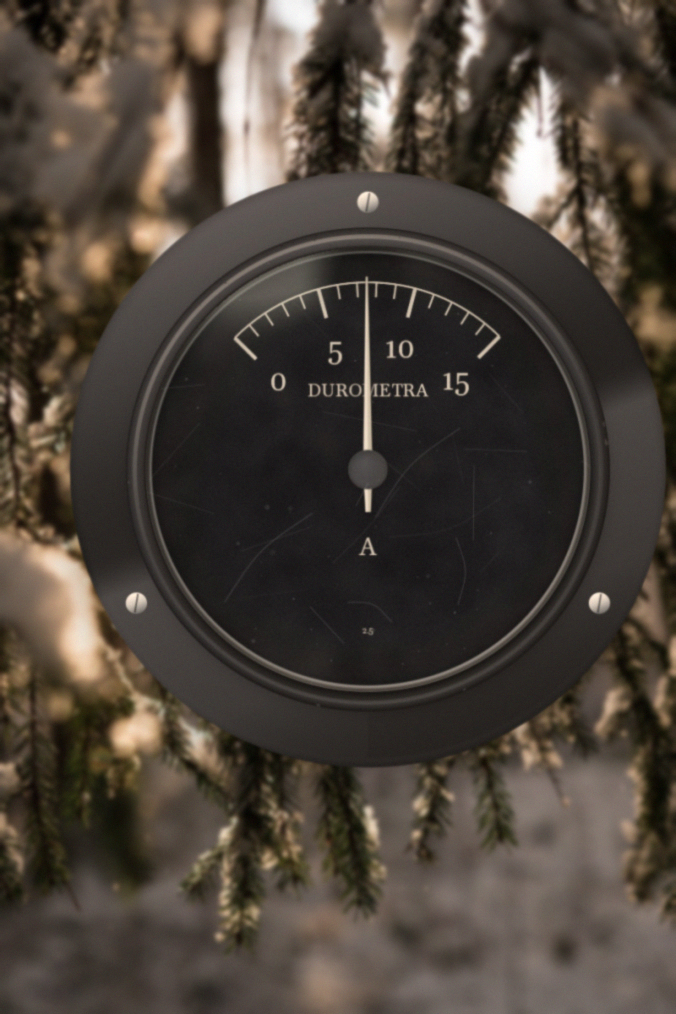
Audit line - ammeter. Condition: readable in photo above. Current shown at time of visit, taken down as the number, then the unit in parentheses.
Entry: 7.5 (A)
